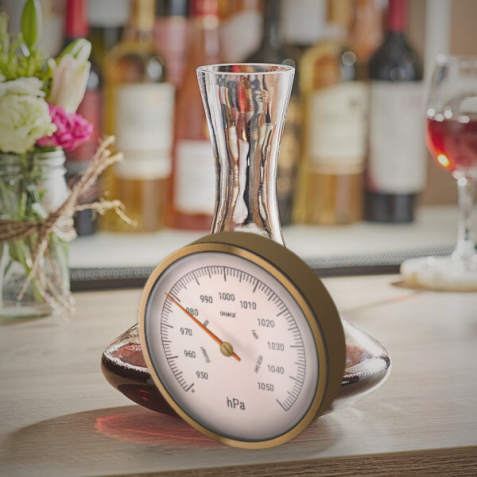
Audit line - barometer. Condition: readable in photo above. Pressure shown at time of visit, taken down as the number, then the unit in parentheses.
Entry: 980 (hPa)
